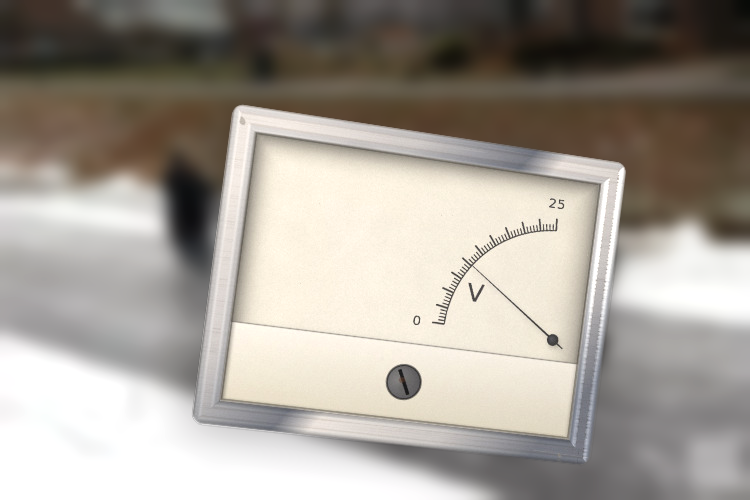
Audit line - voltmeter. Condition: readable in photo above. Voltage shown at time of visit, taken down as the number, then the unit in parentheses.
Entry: 10 (V)
